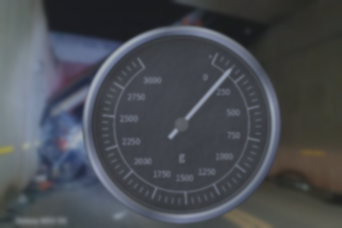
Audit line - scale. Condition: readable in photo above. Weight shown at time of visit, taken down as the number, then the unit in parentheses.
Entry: 150 (g)
